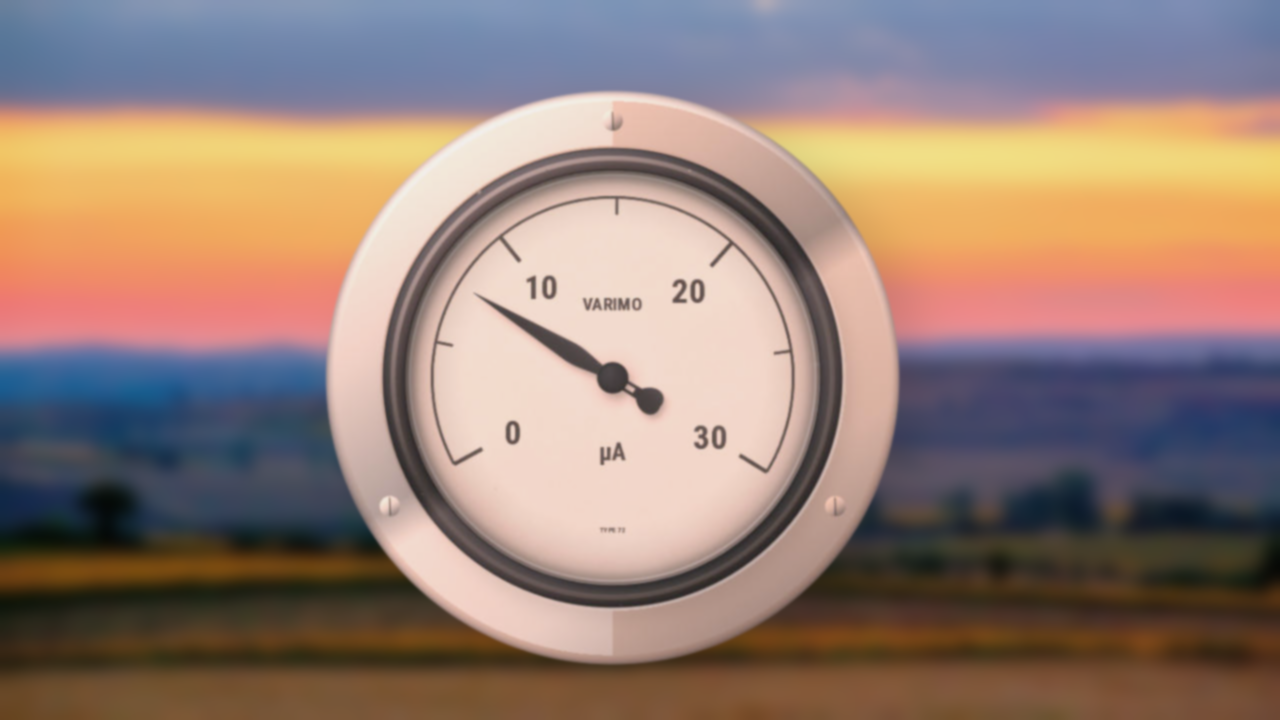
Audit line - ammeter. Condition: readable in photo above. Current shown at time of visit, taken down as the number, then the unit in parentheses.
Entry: 7.5 (µA)
